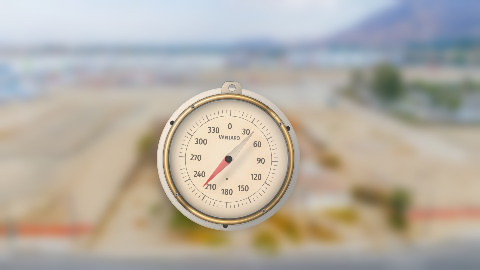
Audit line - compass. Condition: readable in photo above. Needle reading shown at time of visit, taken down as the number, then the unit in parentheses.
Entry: 220 (°)
